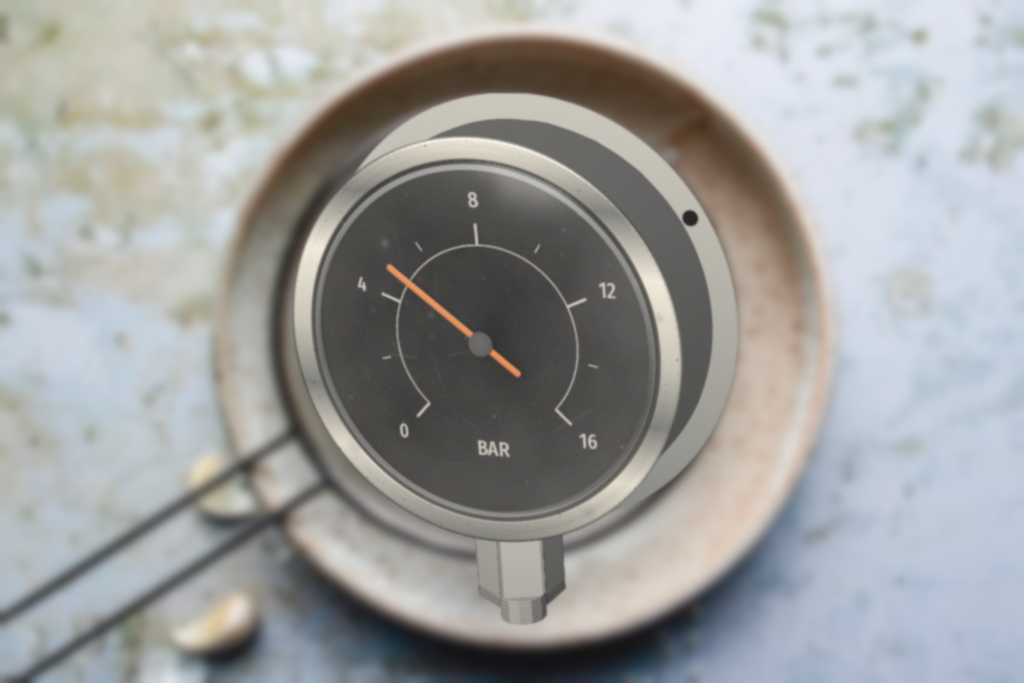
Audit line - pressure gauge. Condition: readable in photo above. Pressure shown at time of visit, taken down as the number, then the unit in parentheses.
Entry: 5 (bar)
